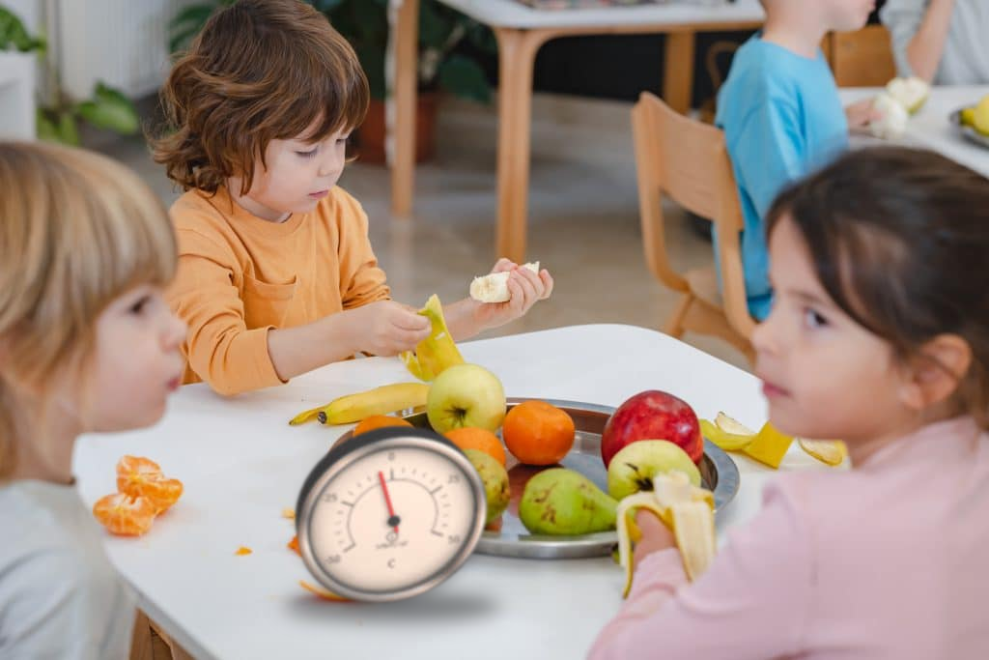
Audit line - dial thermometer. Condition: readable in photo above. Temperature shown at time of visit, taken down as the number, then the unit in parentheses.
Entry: -5 (°C)
